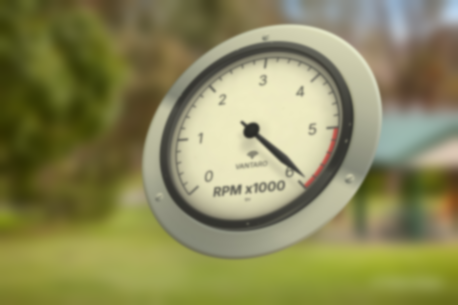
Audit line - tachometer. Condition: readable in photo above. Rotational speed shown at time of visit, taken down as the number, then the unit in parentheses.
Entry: 5900 (rpm)
